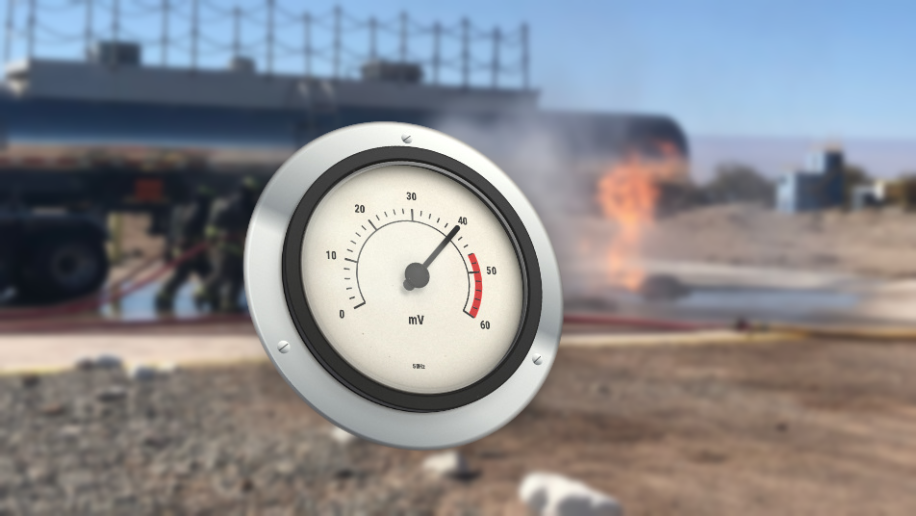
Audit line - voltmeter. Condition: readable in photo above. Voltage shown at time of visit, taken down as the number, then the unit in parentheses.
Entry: 40 (mV)
